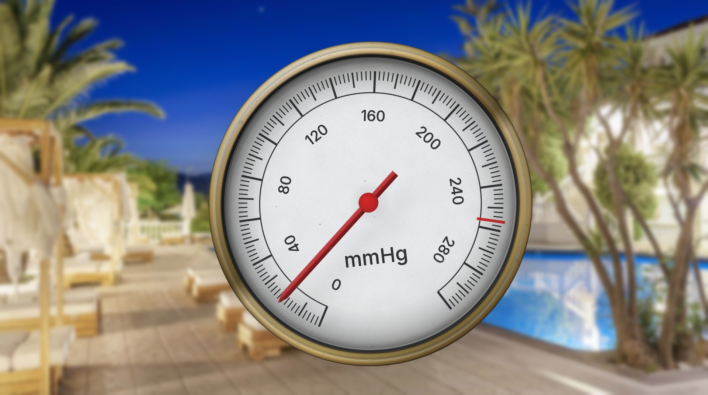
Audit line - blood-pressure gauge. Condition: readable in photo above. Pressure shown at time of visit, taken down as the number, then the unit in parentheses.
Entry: 20 (mmHg)
